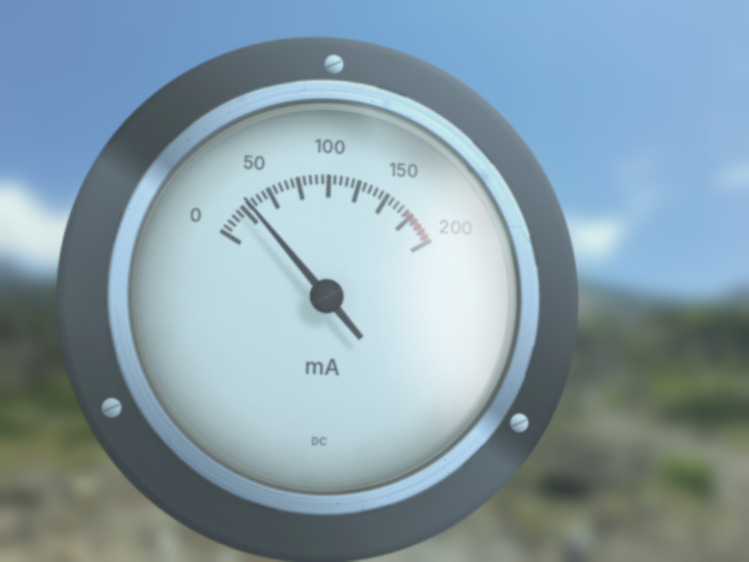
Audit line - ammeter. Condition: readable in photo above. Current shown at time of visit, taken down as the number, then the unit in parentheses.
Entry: 30 (mA)
